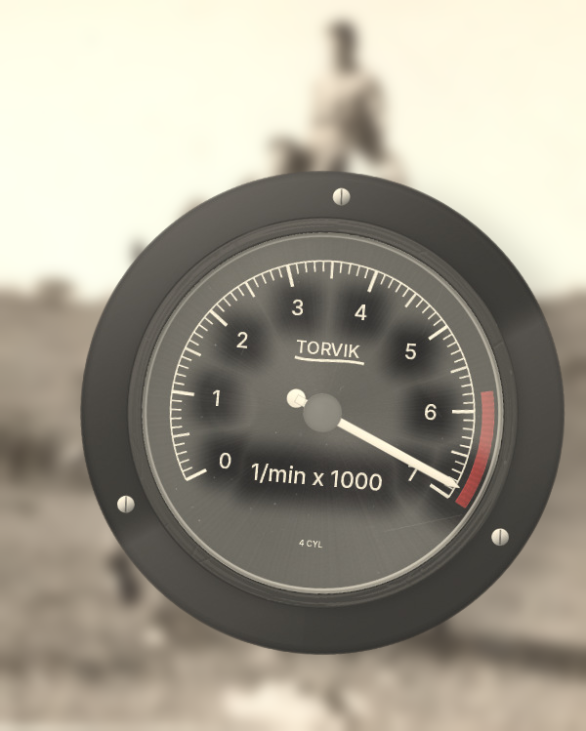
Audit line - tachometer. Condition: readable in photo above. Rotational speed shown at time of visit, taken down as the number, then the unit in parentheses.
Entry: 6850 (rpm)
